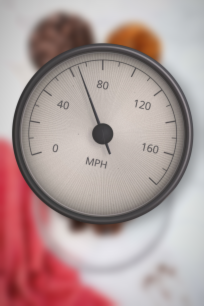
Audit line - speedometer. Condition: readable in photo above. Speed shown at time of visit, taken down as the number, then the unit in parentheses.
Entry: 65 (mph)
